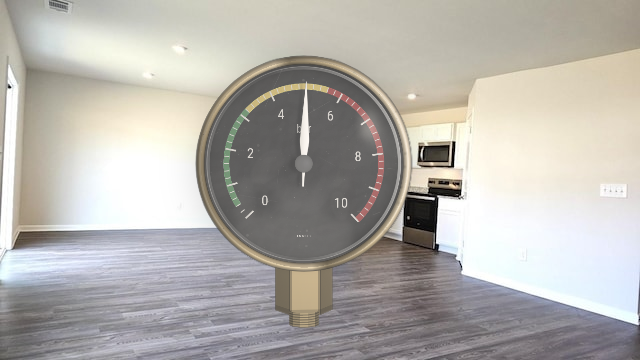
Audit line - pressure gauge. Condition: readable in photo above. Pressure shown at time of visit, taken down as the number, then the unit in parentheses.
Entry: 5 (bar)
